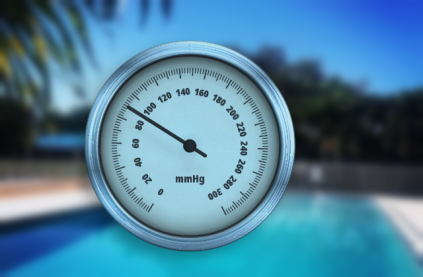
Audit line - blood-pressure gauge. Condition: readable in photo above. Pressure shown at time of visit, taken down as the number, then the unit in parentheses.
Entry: 90 (mmHg)
